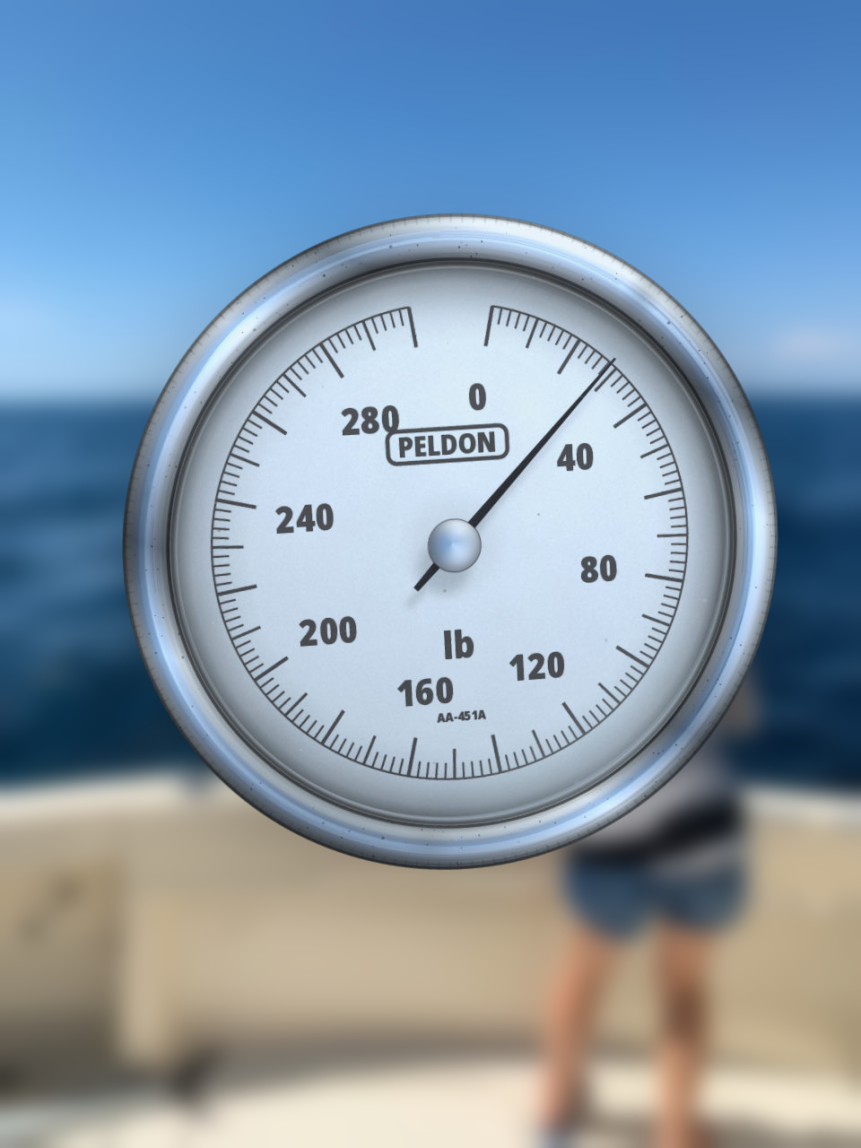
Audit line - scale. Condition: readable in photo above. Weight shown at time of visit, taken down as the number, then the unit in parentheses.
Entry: 28 (lb)
